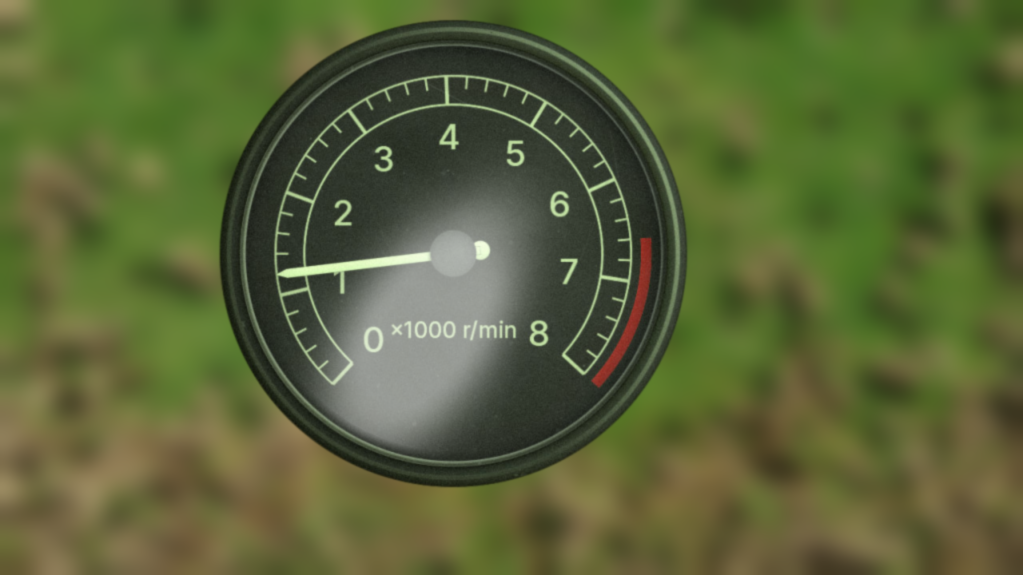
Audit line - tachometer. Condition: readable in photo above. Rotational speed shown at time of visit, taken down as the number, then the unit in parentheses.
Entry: 1200 (rpm)
